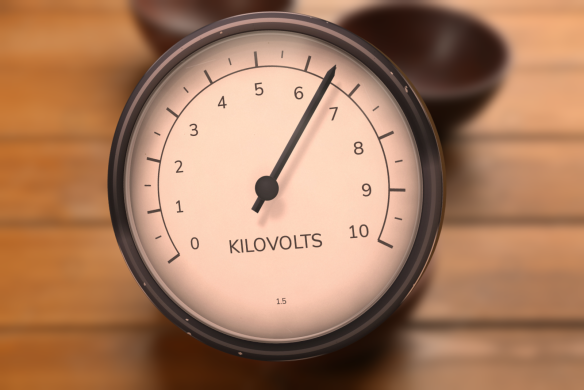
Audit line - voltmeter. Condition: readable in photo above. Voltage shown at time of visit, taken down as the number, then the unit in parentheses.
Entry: 6.5 (kV)
